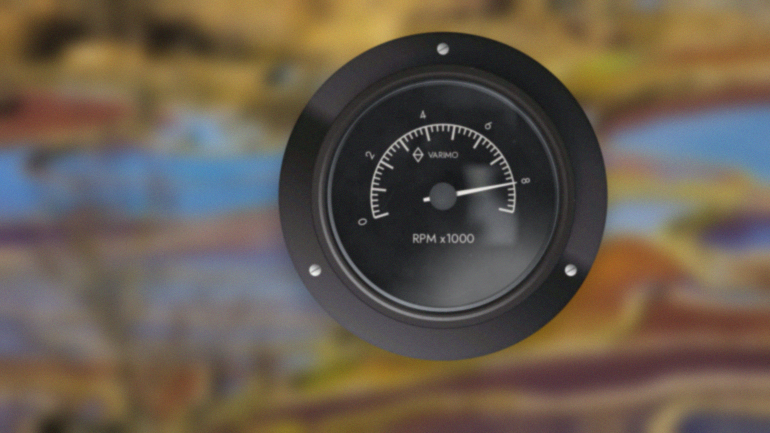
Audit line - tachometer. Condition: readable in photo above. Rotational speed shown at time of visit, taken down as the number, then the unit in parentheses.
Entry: 8000 (rpm)
